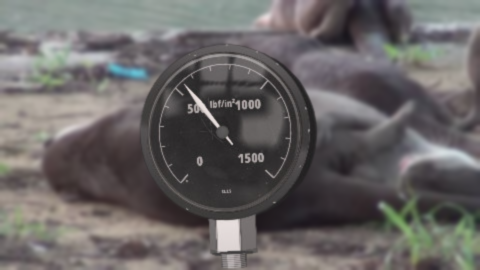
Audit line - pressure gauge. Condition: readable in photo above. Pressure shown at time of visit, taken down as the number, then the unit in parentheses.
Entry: 550 (psi)
